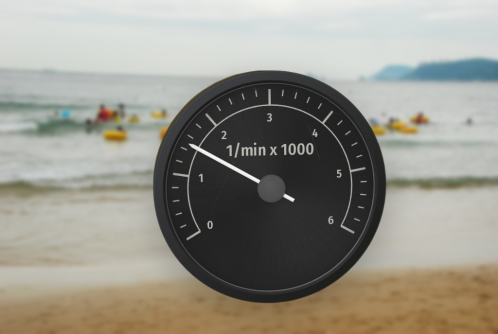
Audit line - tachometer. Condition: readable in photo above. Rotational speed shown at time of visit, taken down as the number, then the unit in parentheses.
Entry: 1500 (rpm)
